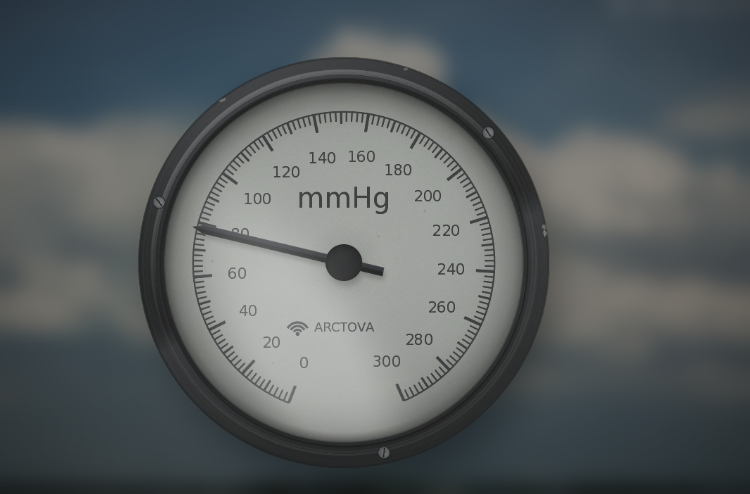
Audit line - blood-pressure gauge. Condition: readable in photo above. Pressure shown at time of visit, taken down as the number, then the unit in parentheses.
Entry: 78 (mmHg)
